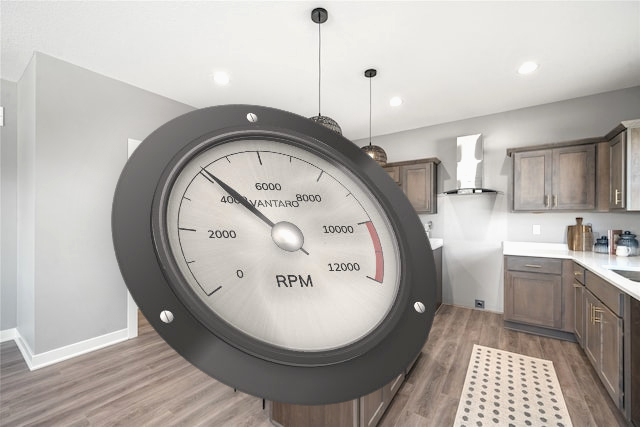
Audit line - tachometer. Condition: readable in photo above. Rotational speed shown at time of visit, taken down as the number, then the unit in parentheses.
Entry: 4000 (rpm)
